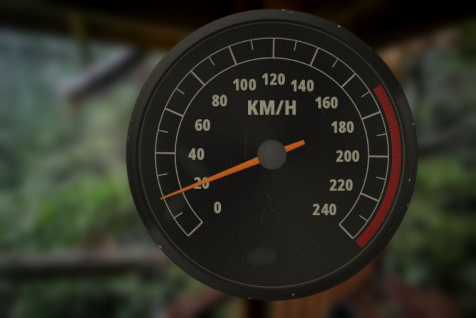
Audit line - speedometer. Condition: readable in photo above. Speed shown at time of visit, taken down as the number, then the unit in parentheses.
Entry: 20 (km/h)
